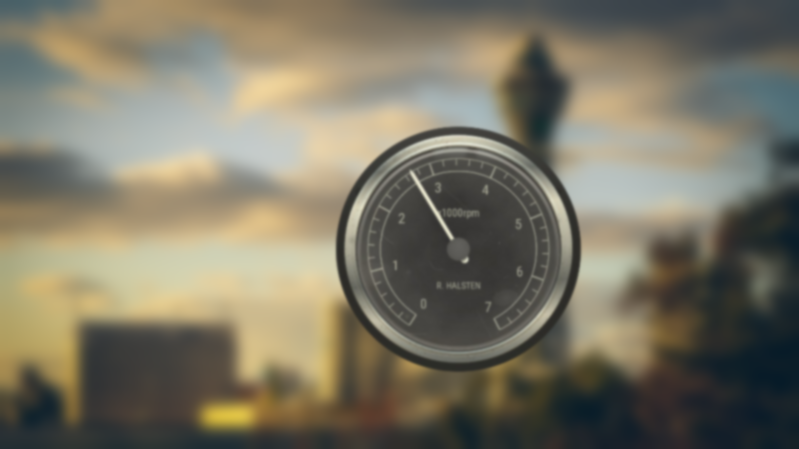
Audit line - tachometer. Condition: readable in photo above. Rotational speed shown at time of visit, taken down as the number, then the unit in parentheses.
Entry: 2700 (rpm)
